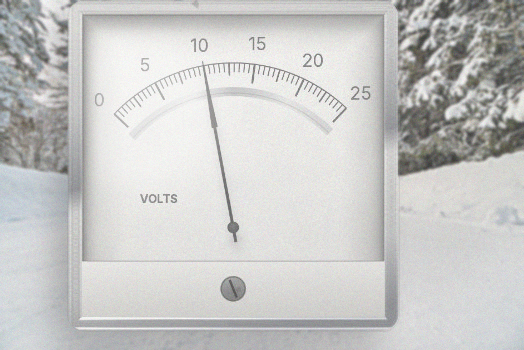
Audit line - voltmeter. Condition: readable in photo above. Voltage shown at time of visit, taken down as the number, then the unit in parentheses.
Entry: 10 (V)
